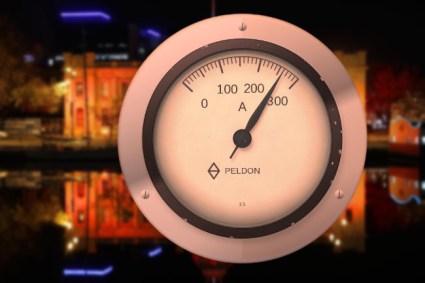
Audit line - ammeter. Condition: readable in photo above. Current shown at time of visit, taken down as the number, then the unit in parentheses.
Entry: 260 (A)
